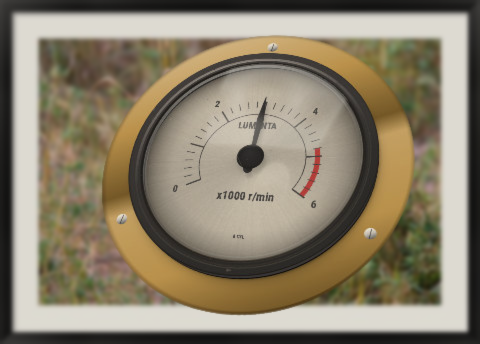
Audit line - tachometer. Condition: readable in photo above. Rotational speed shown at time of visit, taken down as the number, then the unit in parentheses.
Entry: 3000 (rpm)
